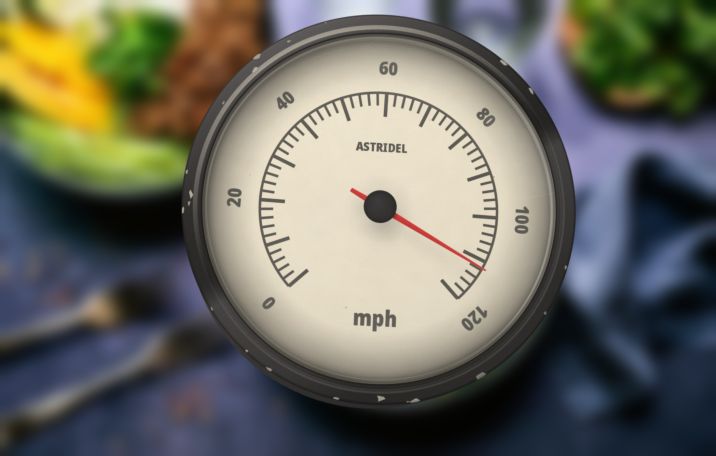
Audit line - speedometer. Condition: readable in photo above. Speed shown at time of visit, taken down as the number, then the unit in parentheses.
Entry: 112 (mph)
